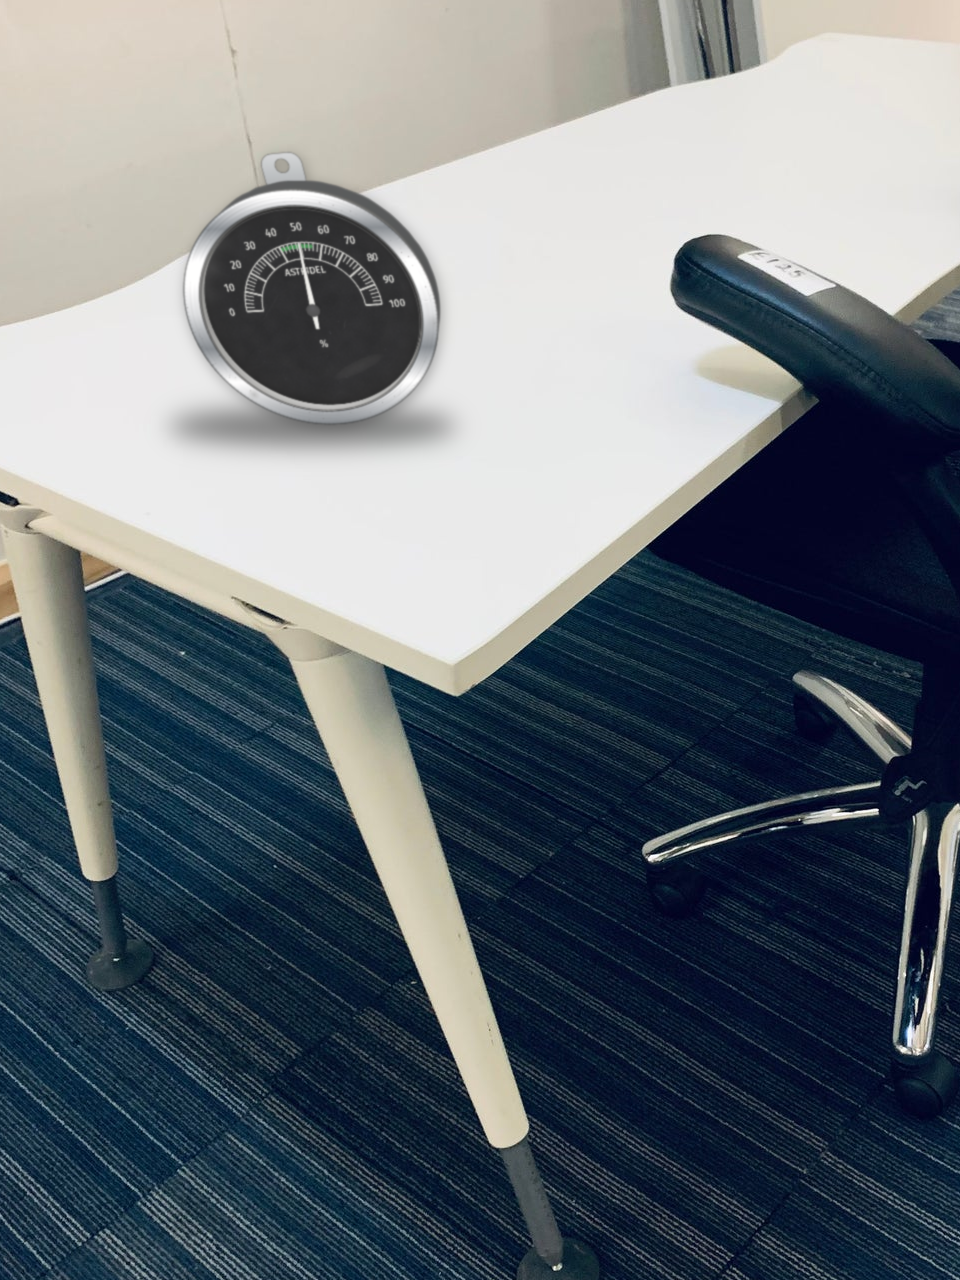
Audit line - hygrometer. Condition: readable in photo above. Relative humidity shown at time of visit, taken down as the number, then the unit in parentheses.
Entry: 50 (%)
